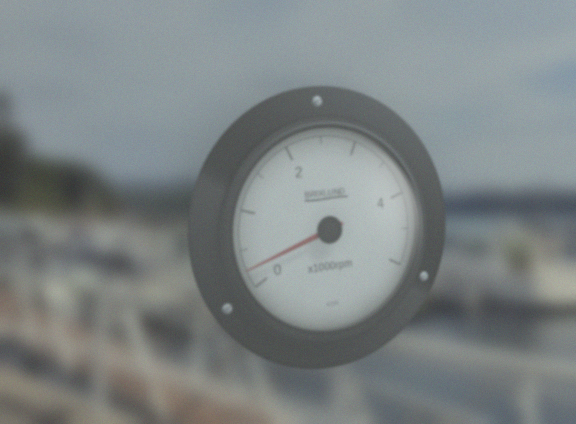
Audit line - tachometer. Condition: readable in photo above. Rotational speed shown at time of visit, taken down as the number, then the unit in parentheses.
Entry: 250 (rpm)
